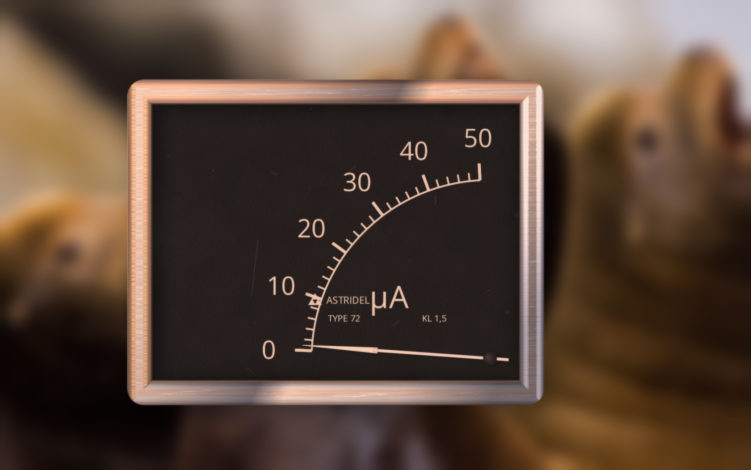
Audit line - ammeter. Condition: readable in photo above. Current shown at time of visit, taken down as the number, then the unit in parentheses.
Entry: 1 (µA)
